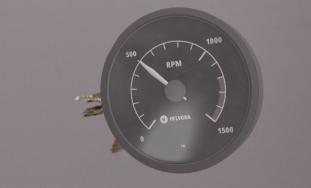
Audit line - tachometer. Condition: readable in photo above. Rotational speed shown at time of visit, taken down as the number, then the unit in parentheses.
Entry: 500 (rpm)
